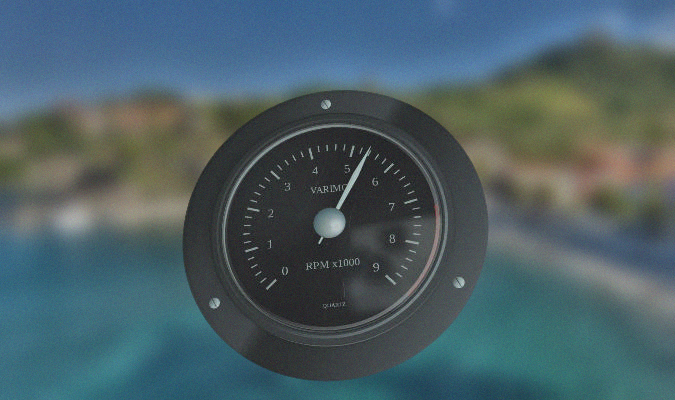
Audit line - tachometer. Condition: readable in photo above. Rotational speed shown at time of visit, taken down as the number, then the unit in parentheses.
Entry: 5400 (rpm)
